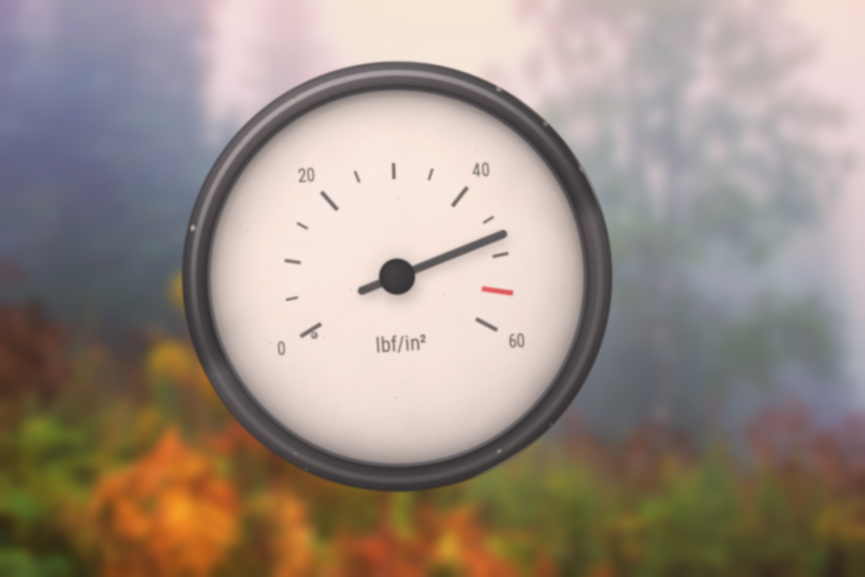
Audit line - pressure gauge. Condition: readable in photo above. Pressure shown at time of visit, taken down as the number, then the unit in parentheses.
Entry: 47.5 (psi)
